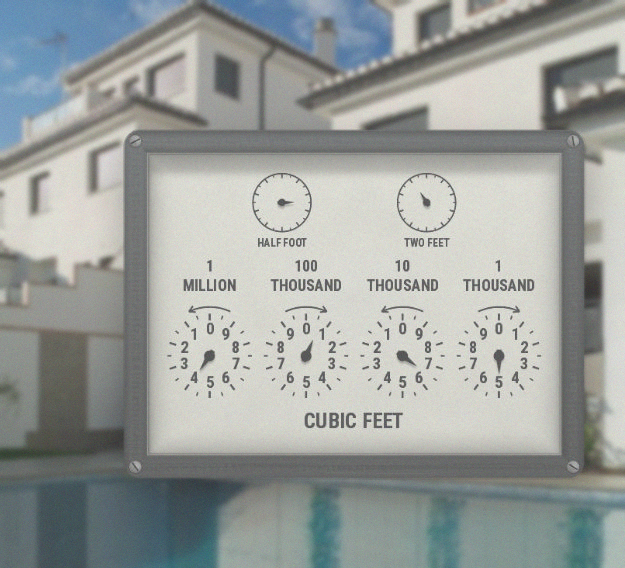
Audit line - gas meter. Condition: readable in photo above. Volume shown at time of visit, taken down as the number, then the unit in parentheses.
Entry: 406500 (ft³)
